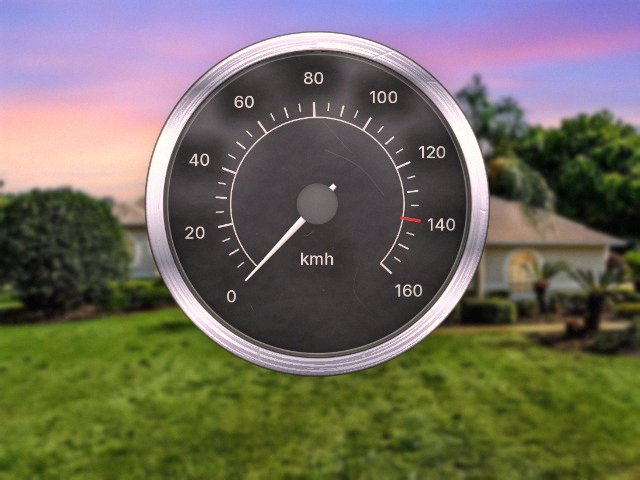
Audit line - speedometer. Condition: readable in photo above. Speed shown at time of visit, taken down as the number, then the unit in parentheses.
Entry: 0 (km/h)
